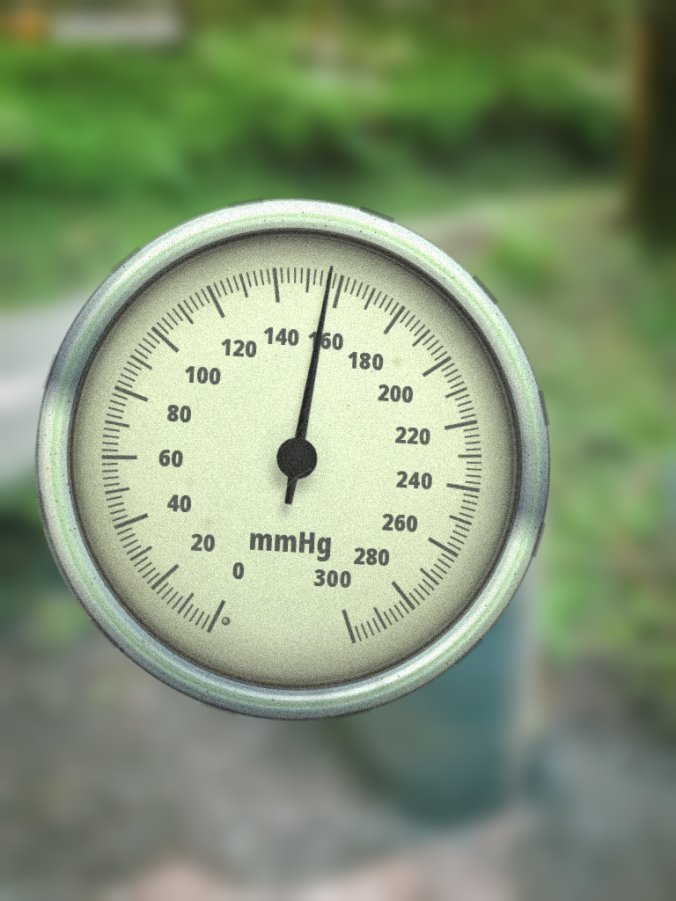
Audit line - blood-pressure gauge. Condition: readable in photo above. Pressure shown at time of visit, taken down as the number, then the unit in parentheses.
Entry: 156 (mmHg)
